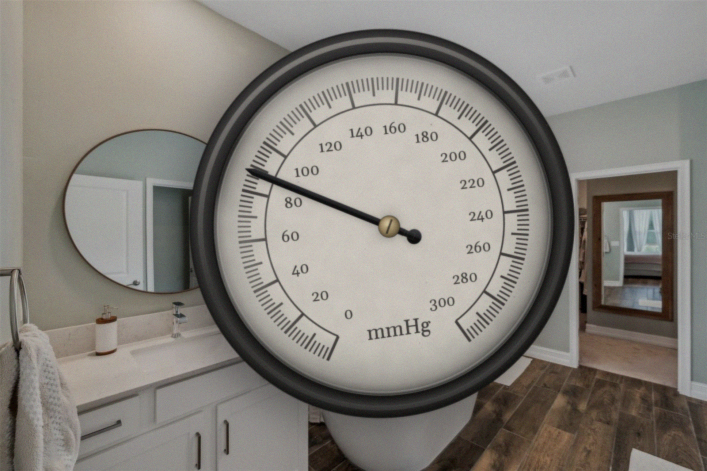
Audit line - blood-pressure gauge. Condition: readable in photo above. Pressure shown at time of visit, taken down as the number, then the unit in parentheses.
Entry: 88 (mmHg)
